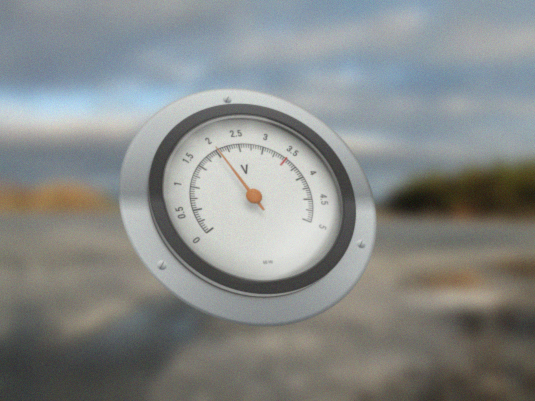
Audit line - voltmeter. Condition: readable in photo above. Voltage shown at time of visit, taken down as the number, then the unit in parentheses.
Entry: 2 (V)
